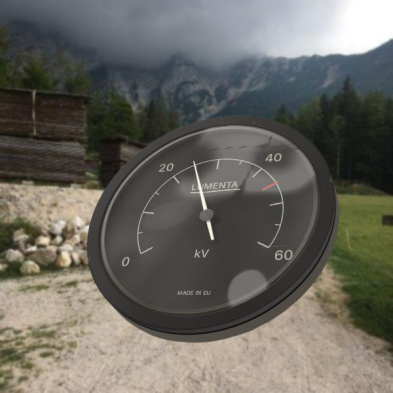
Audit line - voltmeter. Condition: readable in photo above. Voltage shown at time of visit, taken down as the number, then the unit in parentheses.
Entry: 25 (kV)
